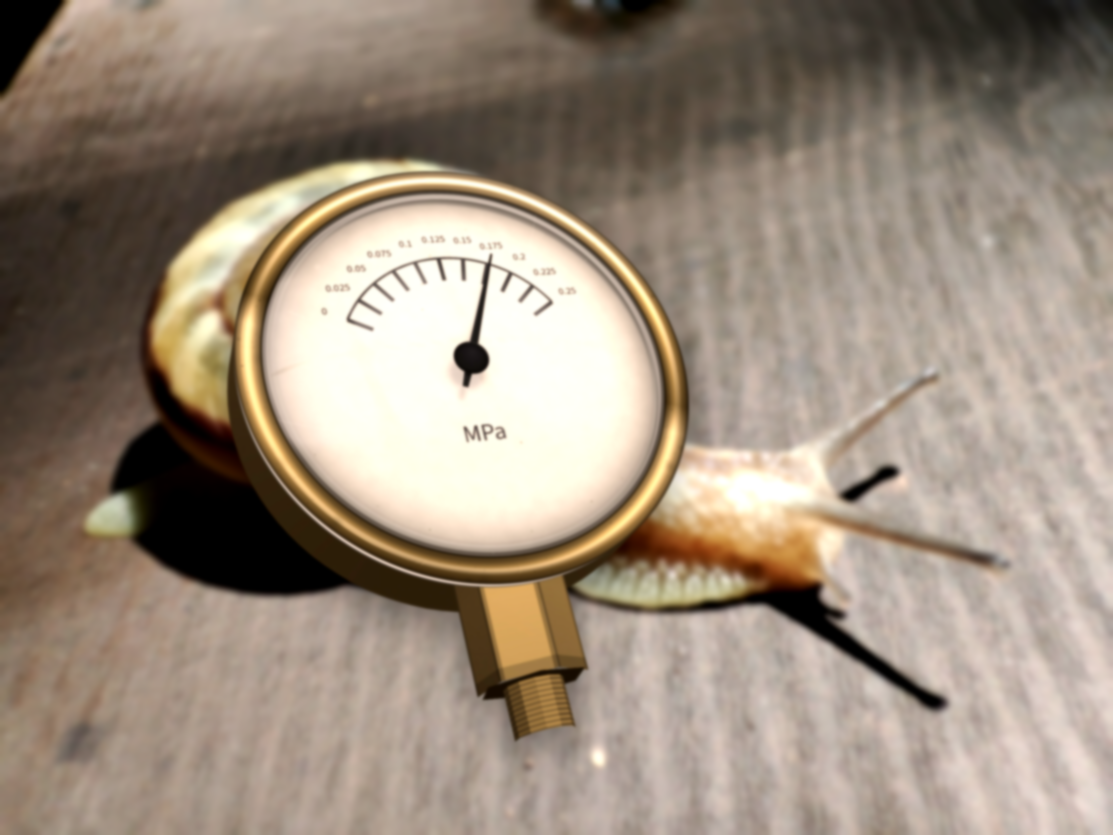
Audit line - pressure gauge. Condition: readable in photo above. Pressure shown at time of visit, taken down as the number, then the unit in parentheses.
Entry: 0.175 (MPa)
